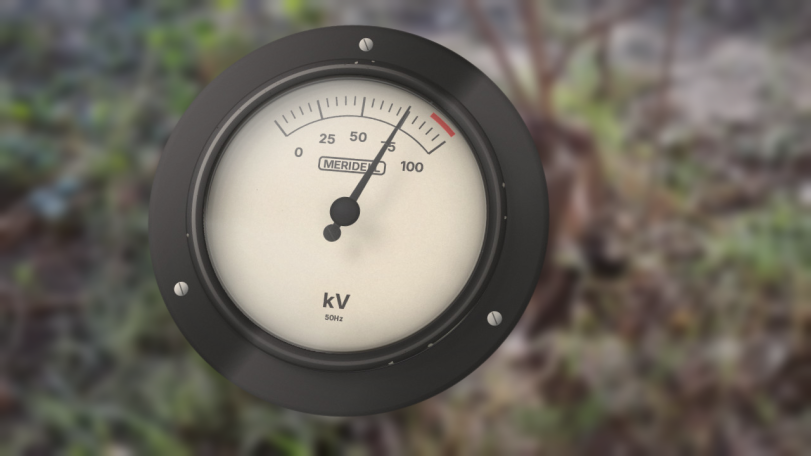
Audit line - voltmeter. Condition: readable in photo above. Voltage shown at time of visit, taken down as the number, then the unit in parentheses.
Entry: 75 (kV)
